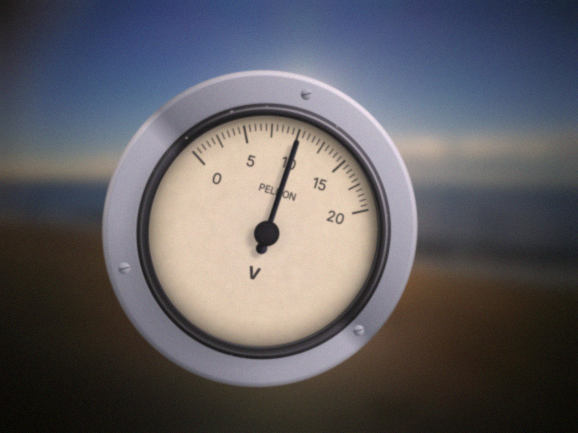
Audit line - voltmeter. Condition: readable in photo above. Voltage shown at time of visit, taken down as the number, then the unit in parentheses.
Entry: 10 (V)
